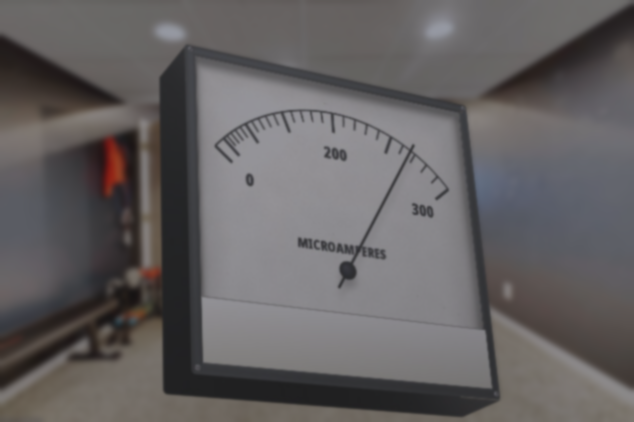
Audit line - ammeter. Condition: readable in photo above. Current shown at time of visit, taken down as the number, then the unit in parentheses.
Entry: 265 (µA)
